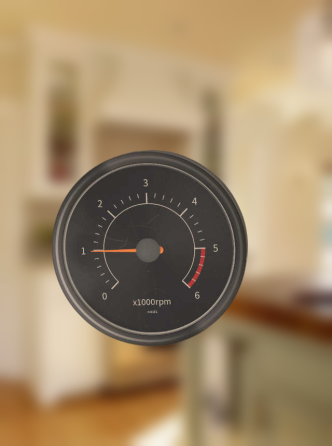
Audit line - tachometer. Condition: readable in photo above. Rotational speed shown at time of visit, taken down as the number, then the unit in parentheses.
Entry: 1000 (rpm)
